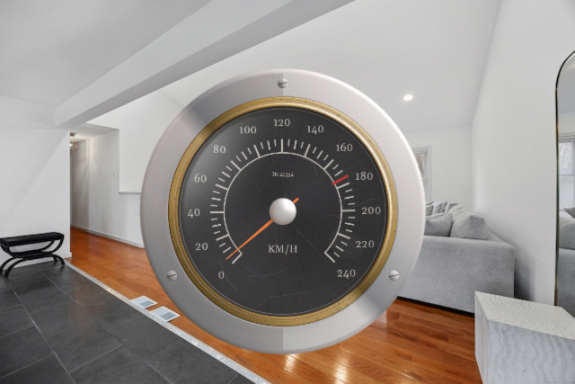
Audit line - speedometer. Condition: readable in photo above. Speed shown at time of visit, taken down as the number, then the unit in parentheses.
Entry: 5 (km/h)
